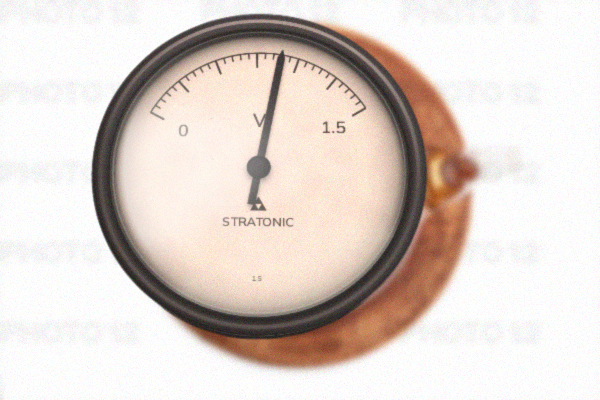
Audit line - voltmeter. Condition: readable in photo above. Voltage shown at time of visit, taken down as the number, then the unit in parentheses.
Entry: 0.9 (V)
